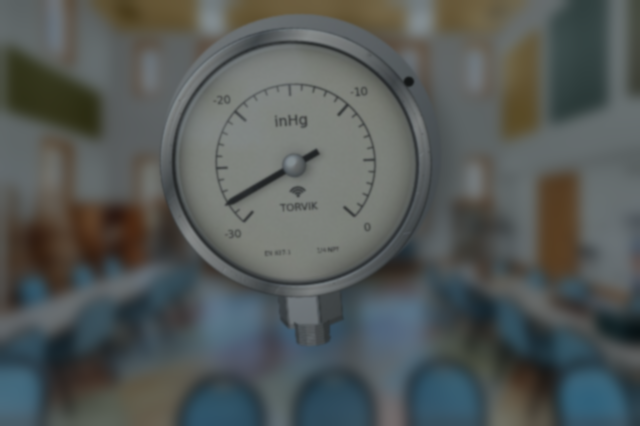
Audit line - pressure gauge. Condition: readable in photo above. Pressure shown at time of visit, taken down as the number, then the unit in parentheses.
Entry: -28 (inHg)
